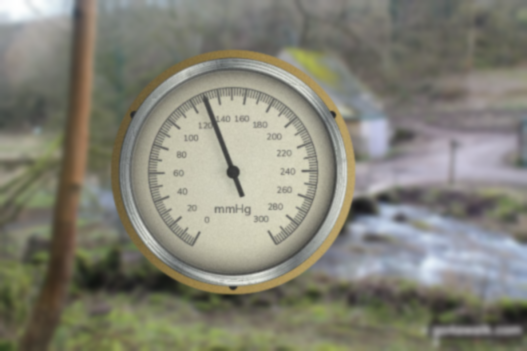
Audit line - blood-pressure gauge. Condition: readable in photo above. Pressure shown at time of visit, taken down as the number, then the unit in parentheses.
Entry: 130 (mmHg)
